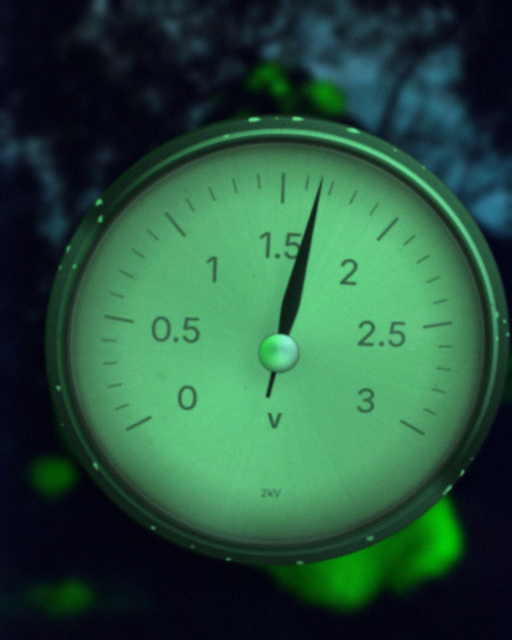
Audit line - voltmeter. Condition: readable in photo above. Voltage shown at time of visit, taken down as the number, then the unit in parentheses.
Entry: 1.65 (V)
